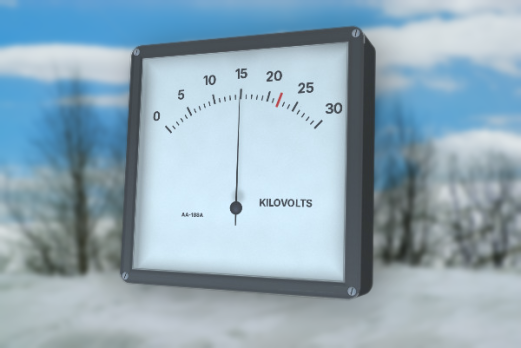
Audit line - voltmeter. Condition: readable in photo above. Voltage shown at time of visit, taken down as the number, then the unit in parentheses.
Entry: 15 (kV)
